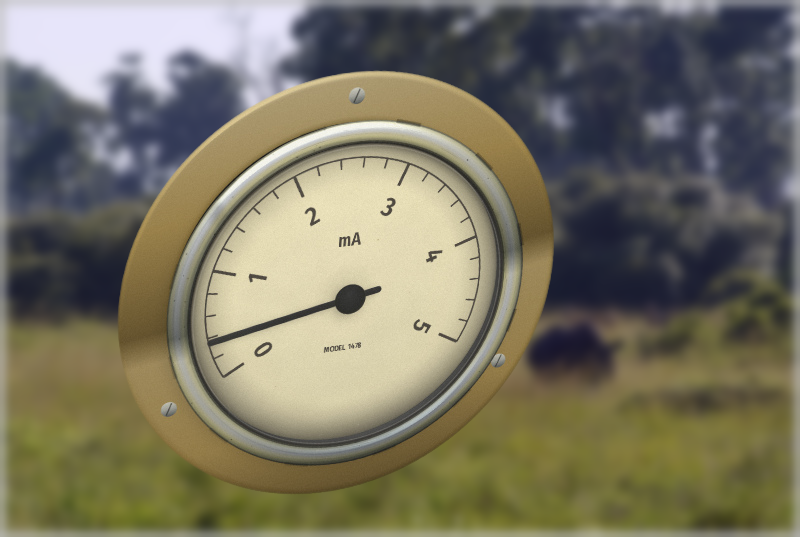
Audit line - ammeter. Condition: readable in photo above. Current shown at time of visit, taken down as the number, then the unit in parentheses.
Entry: 0.4 (mA)
